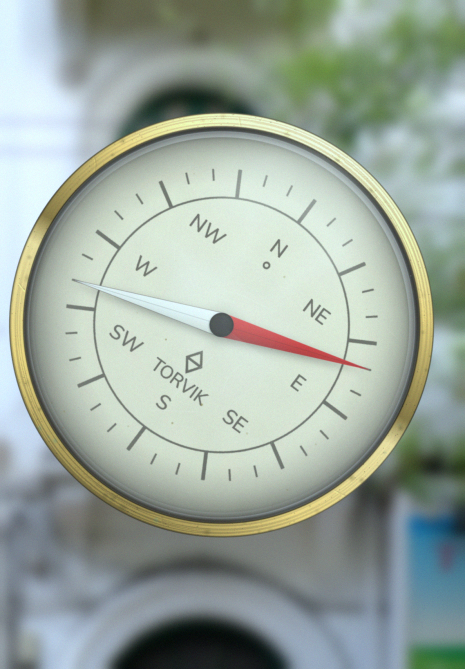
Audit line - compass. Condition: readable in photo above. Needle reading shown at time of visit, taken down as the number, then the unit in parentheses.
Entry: 70 (°)
